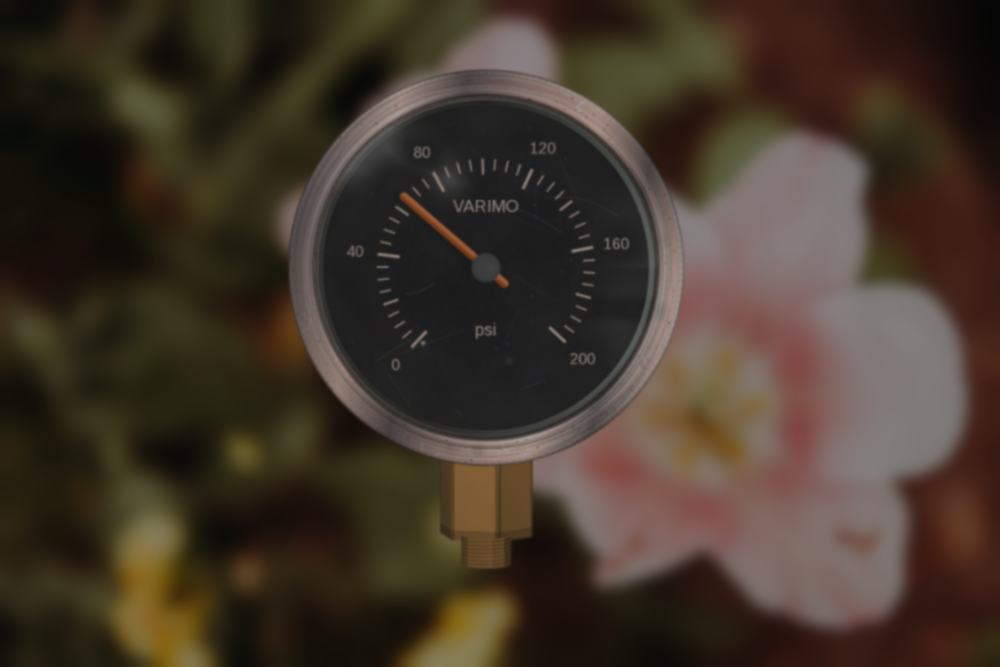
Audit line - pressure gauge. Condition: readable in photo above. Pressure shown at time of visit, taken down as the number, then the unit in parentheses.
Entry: 65 (psi)
